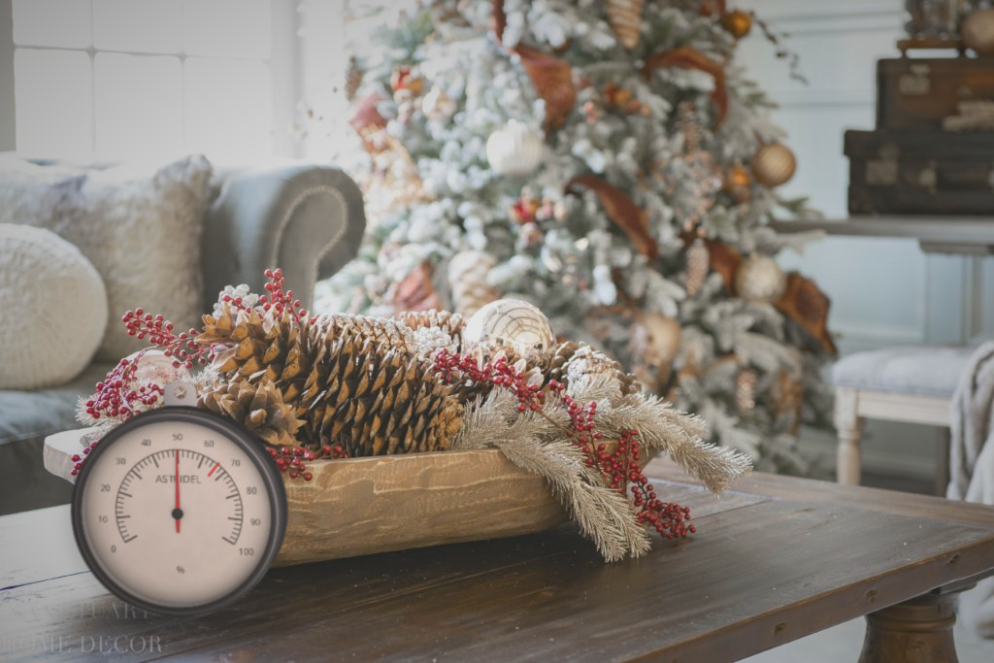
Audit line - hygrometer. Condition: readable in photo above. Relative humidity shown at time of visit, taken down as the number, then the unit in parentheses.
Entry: 50 (%)
